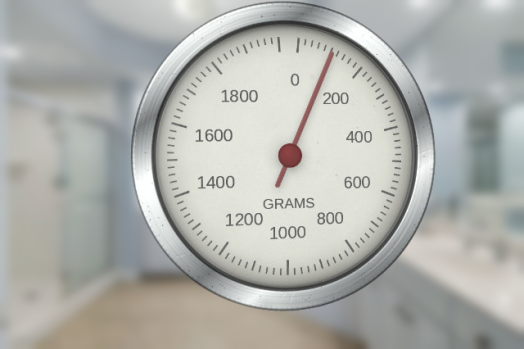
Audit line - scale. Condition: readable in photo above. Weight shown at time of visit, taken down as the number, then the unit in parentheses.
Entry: 100 (g)
